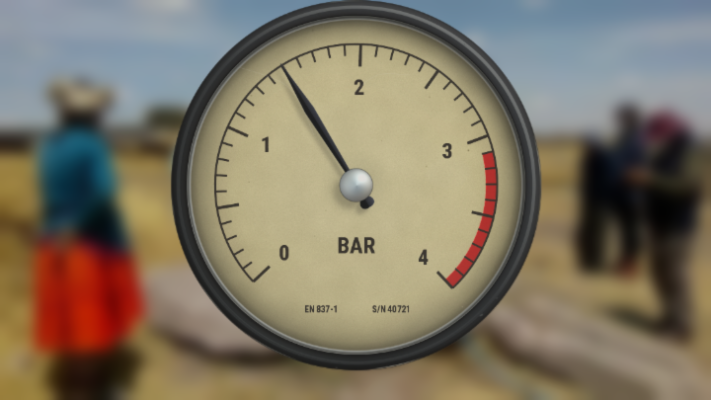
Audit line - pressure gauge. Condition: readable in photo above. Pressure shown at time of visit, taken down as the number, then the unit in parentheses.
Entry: 1.5 (bar)
